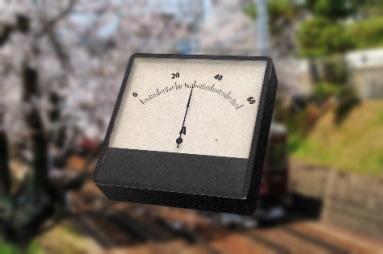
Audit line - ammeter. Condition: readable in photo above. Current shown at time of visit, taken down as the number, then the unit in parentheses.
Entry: 30 (A)
